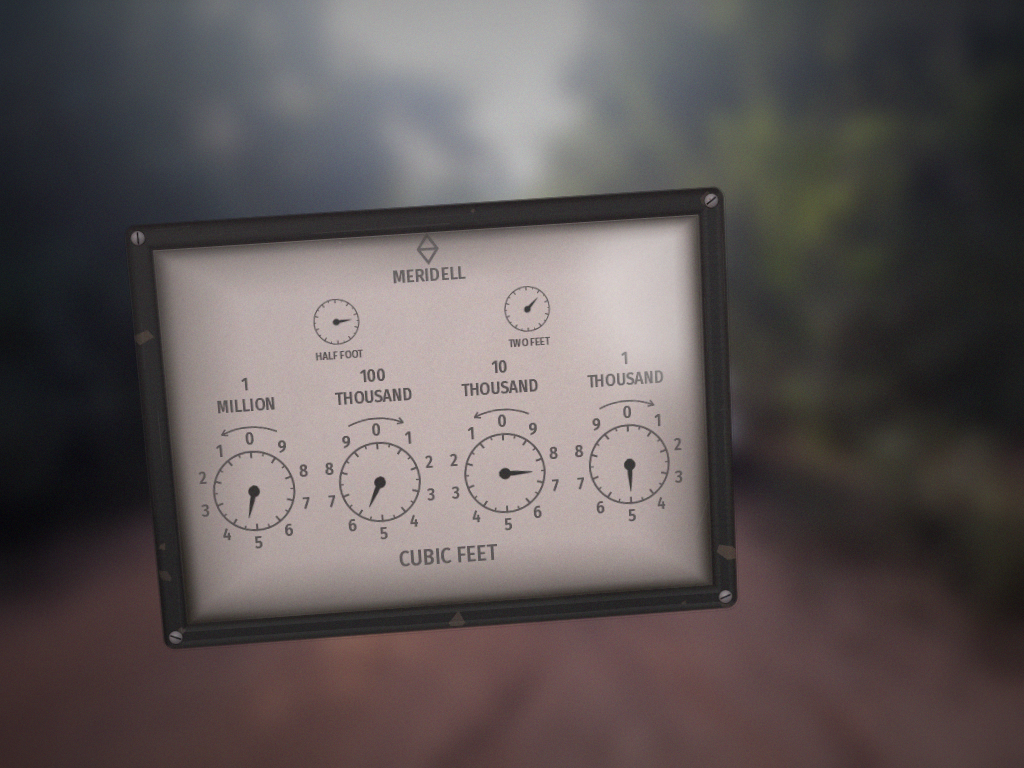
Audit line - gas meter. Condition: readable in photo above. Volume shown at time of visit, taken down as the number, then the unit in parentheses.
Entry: 457500 (ft³)
